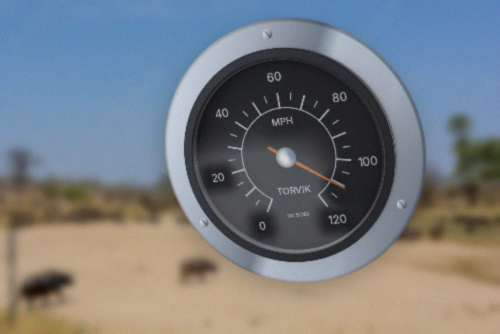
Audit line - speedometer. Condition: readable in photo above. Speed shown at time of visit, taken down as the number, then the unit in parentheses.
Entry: 110 (mph)
